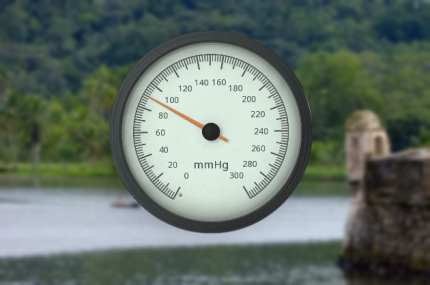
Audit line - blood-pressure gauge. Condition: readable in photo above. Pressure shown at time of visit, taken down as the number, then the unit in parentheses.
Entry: 90 (mmHg)
